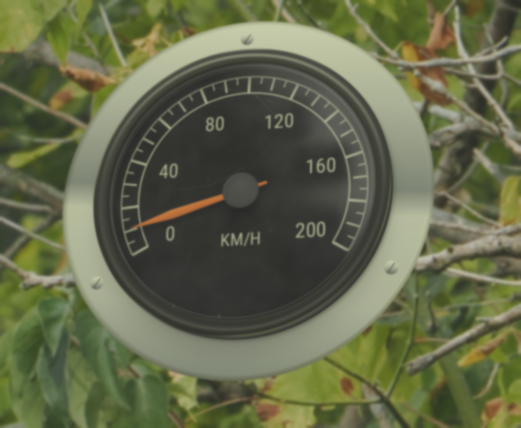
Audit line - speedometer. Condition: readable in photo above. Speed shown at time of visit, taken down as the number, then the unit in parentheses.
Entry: 10 (km/h)
